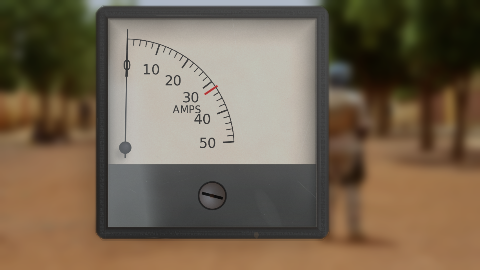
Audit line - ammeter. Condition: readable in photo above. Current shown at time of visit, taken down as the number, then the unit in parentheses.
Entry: 0 (A)
